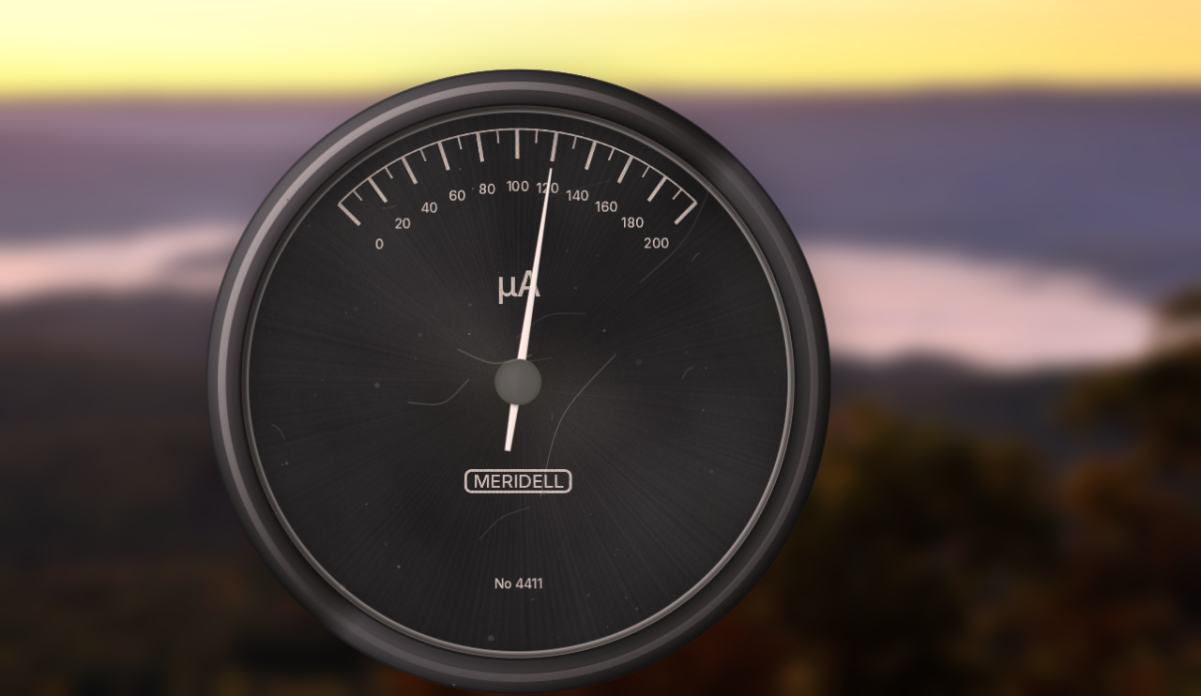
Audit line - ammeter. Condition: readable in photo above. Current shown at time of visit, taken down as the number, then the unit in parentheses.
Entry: 120 (µA)
